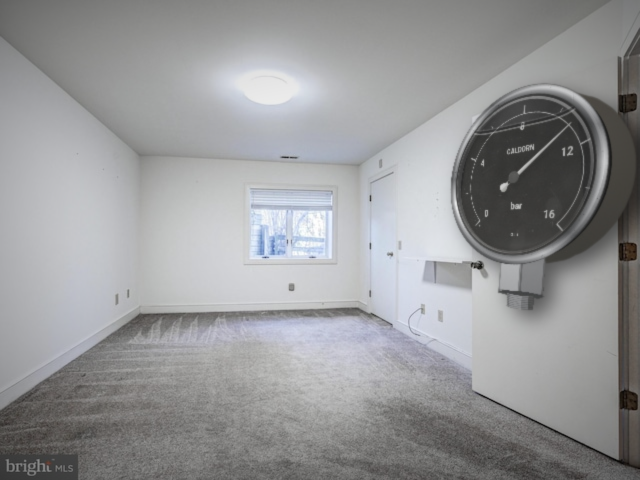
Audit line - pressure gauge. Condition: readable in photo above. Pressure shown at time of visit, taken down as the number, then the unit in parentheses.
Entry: 11 (bar)
